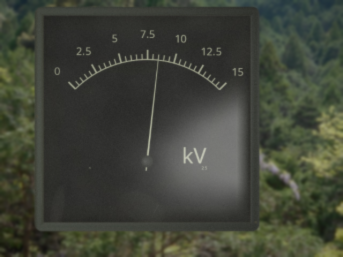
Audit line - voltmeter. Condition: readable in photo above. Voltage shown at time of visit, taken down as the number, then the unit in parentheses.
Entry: 8.5 (kV)
